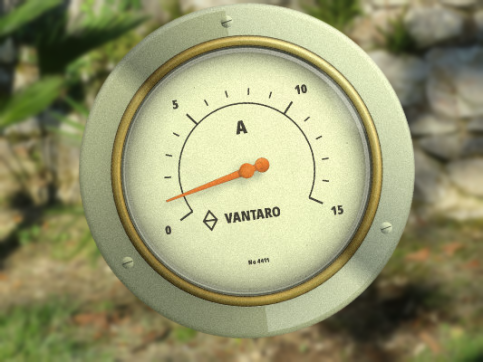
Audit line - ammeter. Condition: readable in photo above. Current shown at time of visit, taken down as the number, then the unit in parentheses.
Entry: 1 (A)
